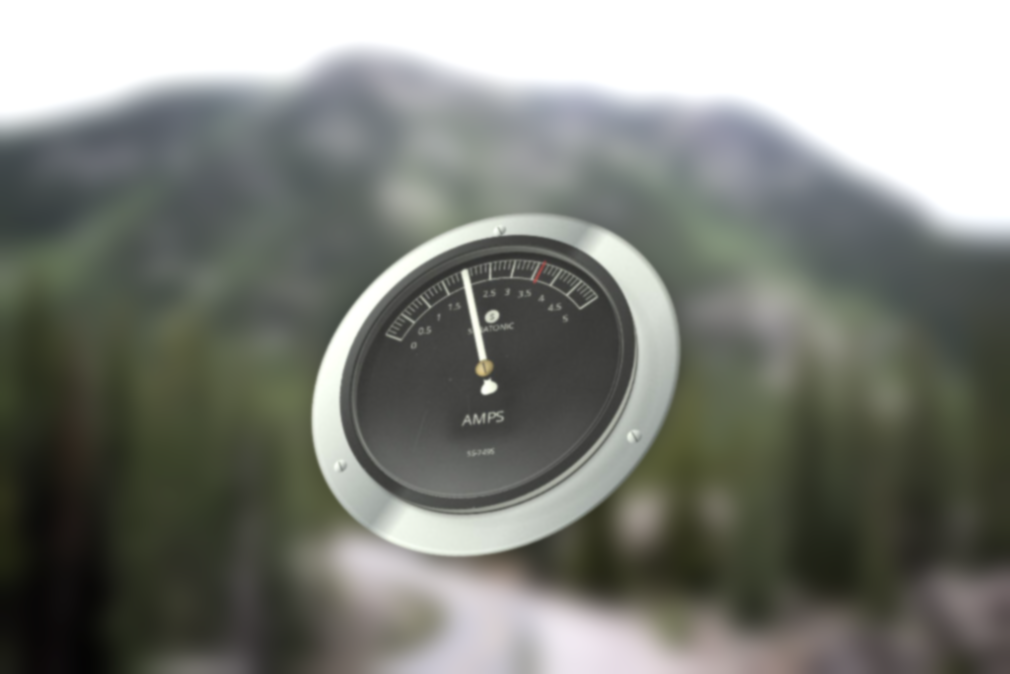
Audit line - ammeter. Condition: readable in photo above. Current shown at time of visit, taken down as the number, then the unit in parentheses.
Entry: 2 (A)
